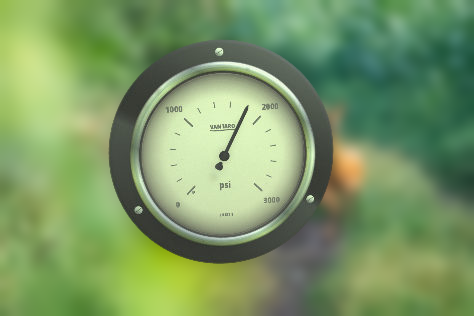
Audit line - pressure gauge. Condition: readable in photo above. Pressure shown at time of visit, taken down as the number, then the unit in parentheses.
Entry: 1800 (psi)
